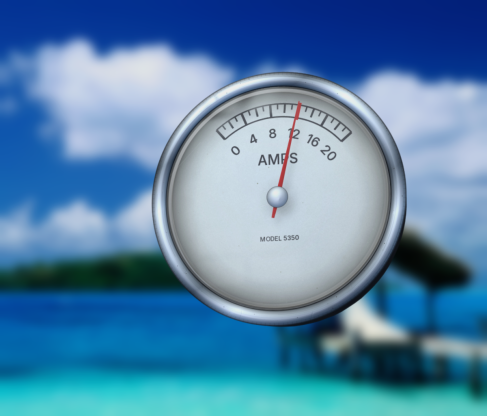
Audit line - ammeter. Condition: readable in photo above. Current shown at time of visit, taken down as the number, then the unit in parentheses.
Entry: 12 (A)
